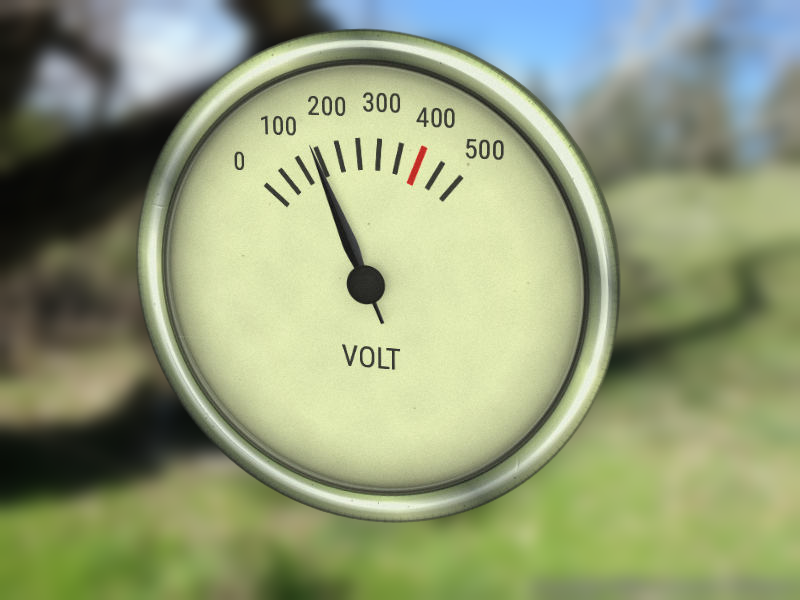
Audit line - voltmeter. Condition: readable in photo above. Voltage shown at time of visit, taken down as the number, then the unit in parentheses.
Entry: 150 (V)
